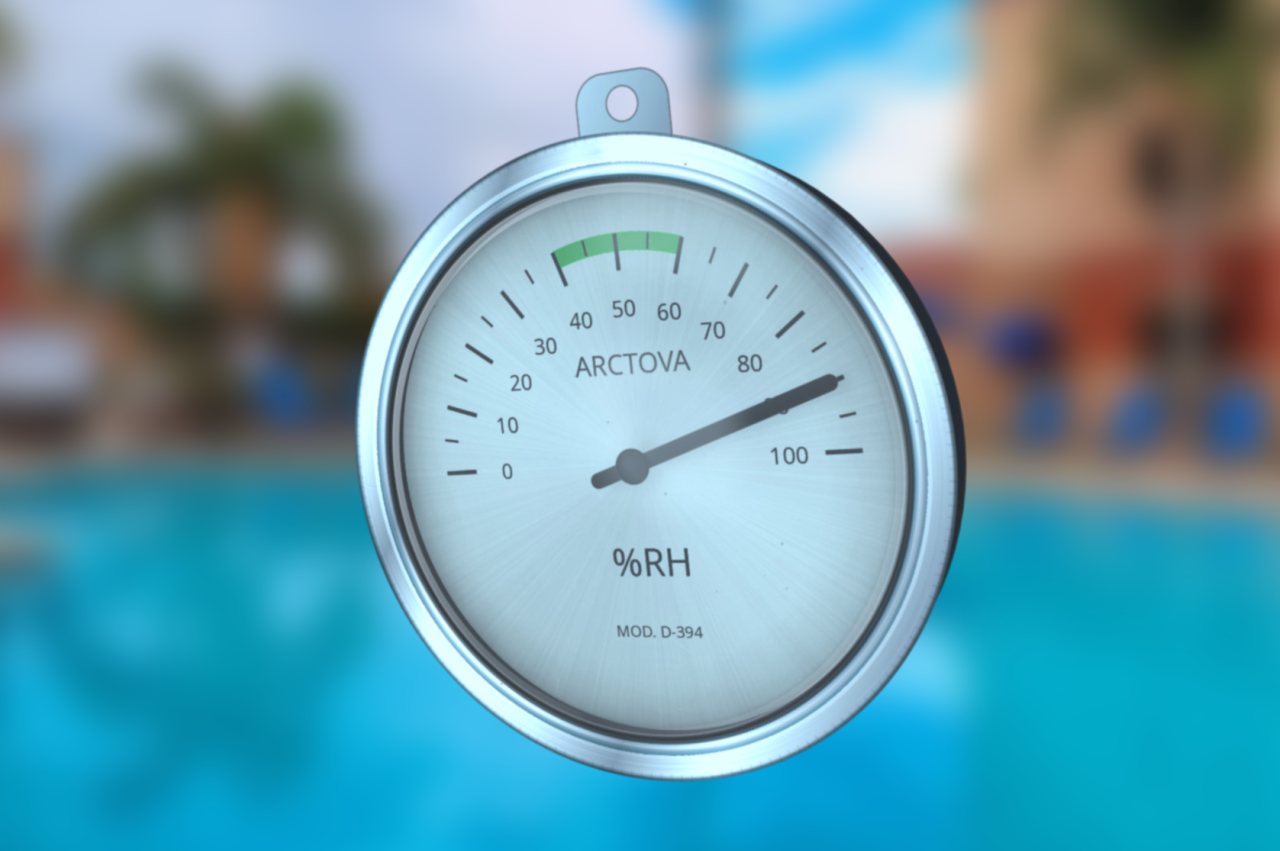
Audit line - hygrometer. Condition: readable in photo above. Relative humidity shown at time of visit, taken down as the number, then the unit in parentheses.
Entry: 90 (%)
